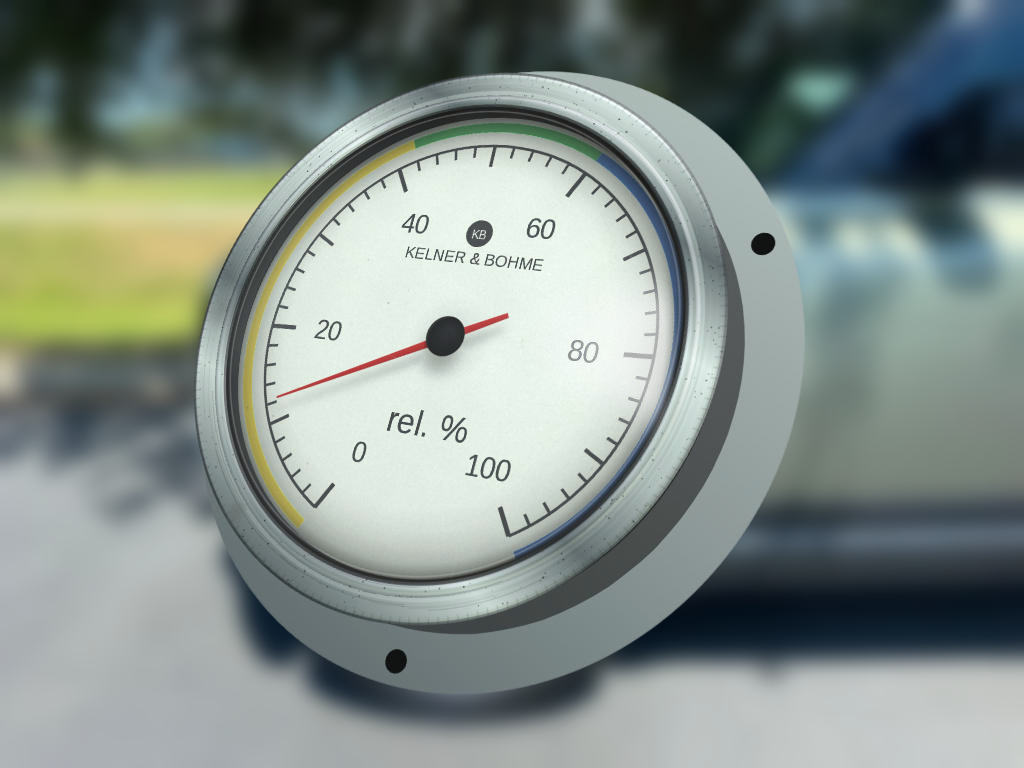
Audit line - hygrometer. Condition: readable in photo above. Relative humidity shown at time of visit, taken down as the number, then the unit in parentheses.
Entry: 12 (%)
